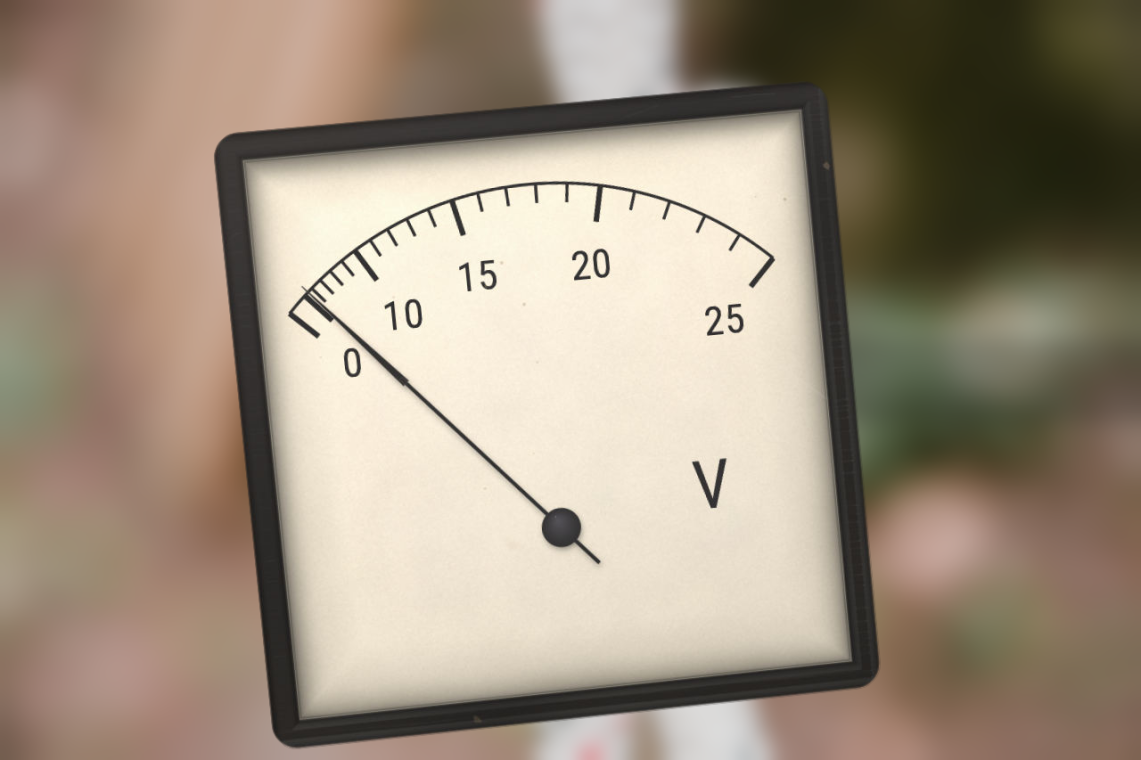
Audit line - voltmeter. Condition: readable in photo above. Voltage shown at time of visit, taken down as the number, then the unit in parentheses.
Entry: 5.5 (V)
